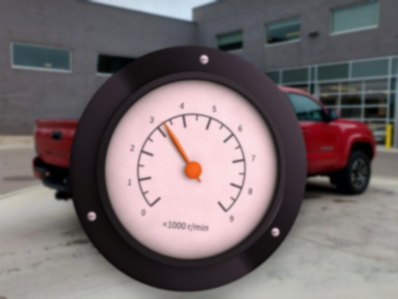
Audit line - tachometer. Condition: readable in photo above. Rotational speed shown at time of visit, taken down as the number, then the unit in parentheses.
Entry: 3250 (rpm)
